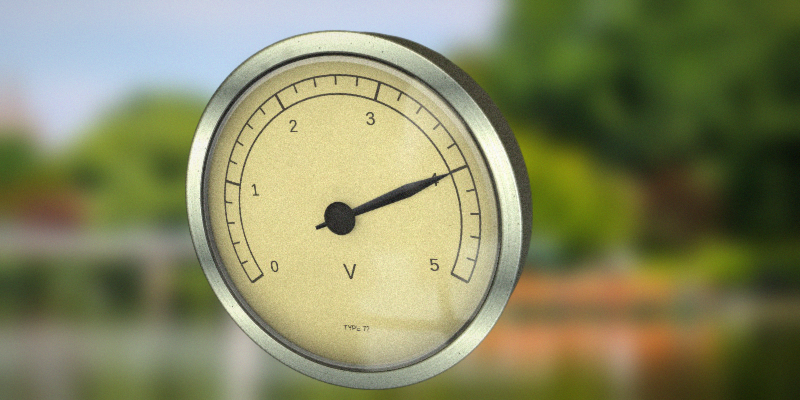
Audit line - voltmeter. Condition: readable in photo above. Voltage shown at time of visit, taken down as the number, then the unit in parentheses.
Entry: 4 (V)
